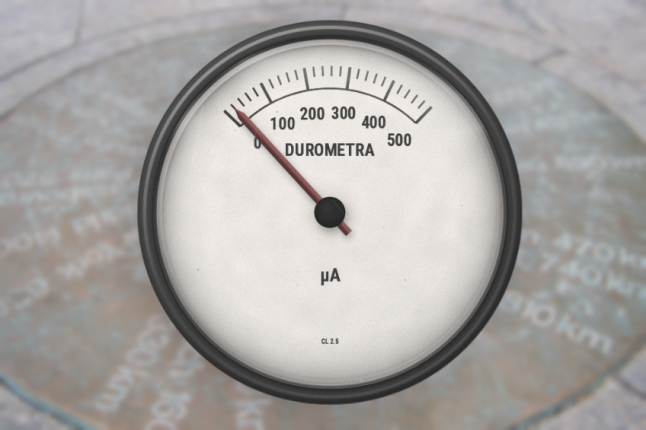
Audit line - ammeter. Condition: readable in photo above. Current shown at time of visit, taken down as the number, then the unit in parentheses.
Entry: 20 (µA)
